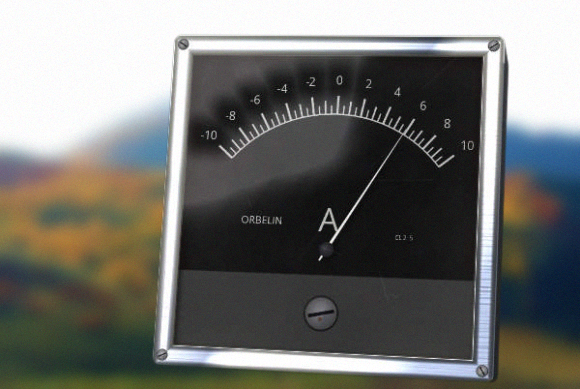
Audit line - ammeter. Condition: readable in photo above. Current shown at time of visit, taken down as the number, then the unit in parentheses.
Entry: 6 (A)
